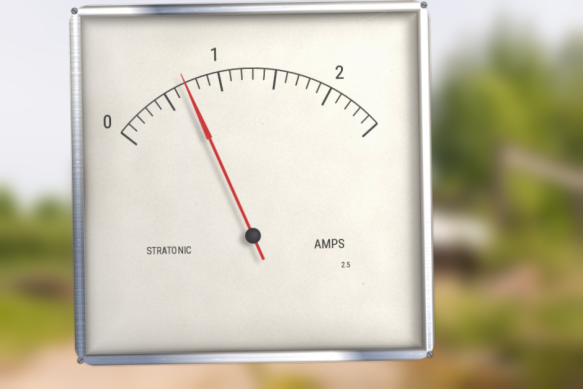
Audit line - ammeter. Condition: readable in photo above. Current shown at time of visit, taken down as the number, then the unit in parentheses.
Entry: 0.7 (A)
